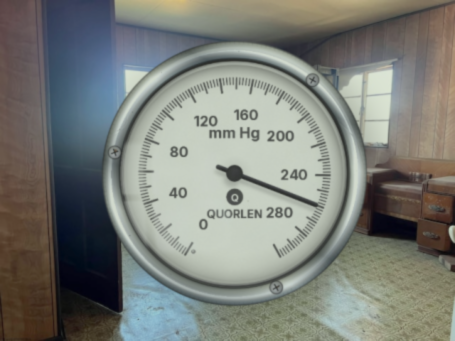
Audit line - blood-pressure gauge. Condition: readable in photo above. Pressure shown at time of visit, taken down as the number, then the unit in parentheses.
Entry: 260 (mmHg)
